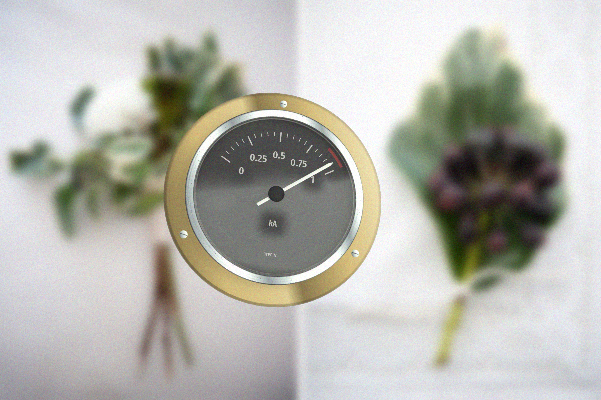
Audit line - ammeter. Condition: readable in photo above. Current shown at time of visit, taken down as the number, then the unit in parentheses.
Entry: 0.95 (kA)
